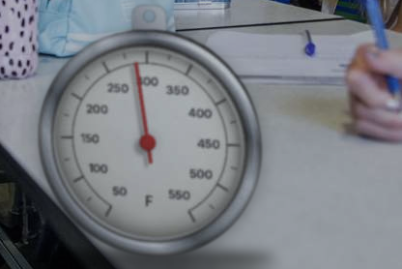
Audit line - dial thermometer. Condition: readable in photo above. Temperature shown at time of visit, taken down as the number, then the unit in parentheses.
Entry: 287.5 (°F)
